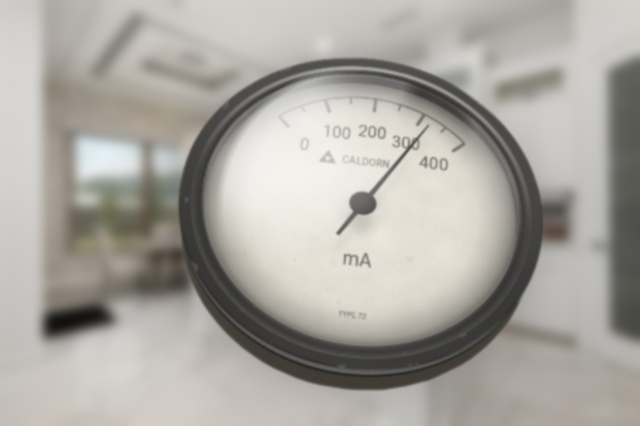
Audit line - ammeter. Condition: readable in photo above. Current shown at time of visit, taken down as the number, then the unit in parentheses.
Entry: 325 (mA)
